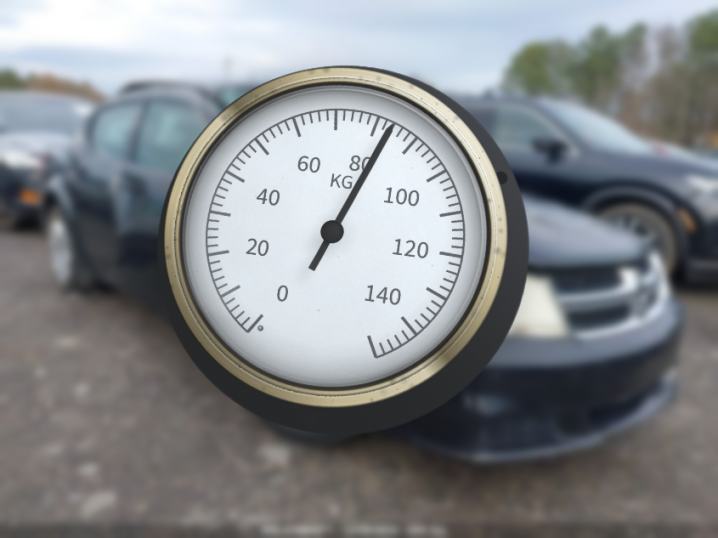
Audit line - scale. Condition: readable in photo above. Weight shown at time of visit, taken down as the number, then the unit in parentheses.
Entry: 84 (kg)
